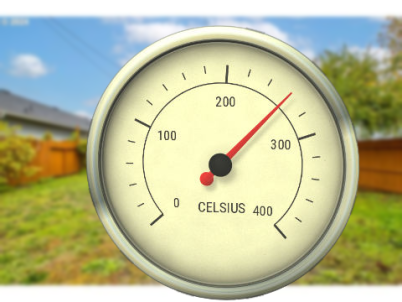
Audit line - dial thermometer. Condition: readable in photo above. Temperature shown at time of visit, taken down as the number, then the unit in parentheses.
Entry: 260 (°C)
